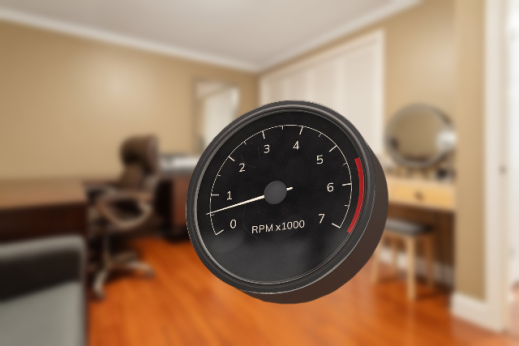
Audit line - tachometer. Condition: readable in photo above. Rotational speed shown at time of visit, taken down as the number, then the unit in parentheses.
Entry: 500 (rpm)
